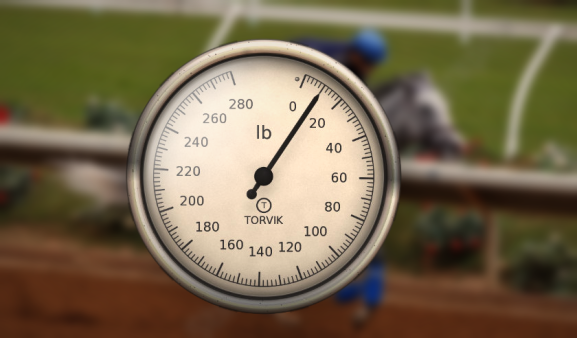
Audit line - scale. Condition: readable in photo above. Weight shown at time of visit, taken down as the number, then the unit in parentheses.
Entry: 10 (lb)
